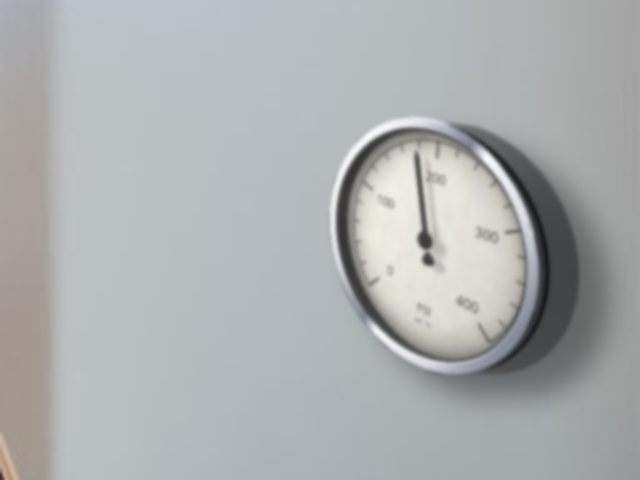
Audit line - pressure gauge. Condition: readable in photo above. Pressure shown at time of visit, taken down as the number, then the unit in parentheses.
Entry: 180 (psi)
